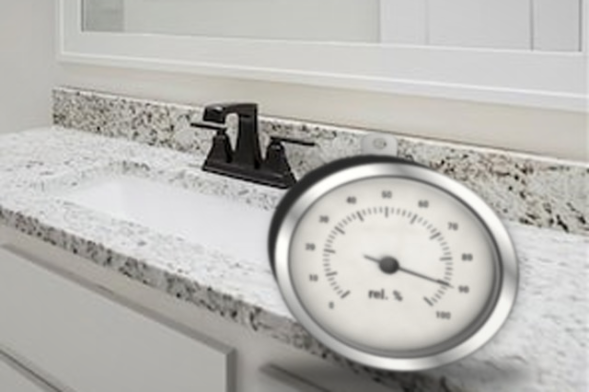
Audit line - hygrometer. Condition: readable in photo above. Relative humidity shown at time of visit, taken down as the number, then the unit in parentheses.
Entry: 90 (%)
